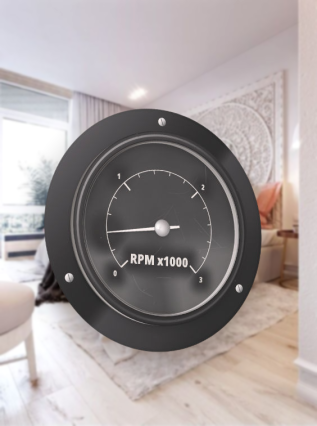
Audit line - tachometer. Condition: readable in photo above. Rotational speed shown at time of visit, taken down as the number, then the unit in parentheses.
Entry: 400 (rpm)
